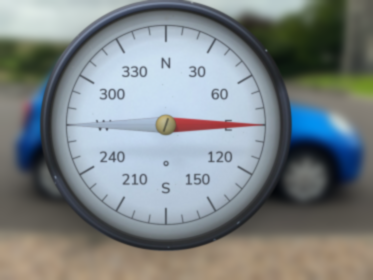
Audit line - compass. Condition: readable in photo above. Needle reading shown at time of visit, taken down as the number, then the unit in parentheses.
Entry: 90 (°)
